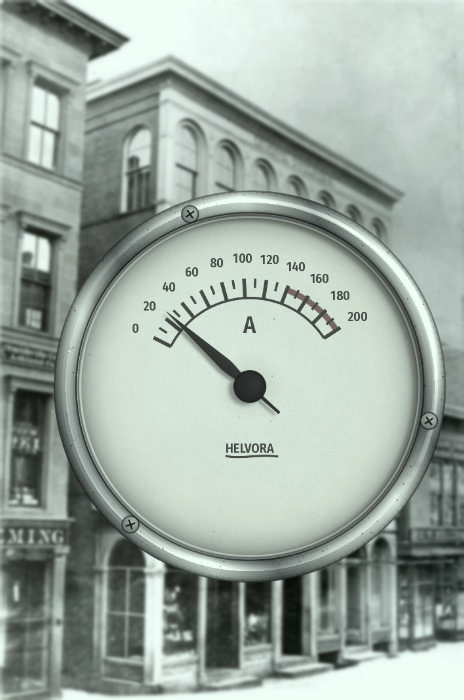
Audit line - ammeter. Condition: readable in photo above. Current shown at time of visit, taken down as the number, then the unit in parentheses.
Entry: 25 (A)
